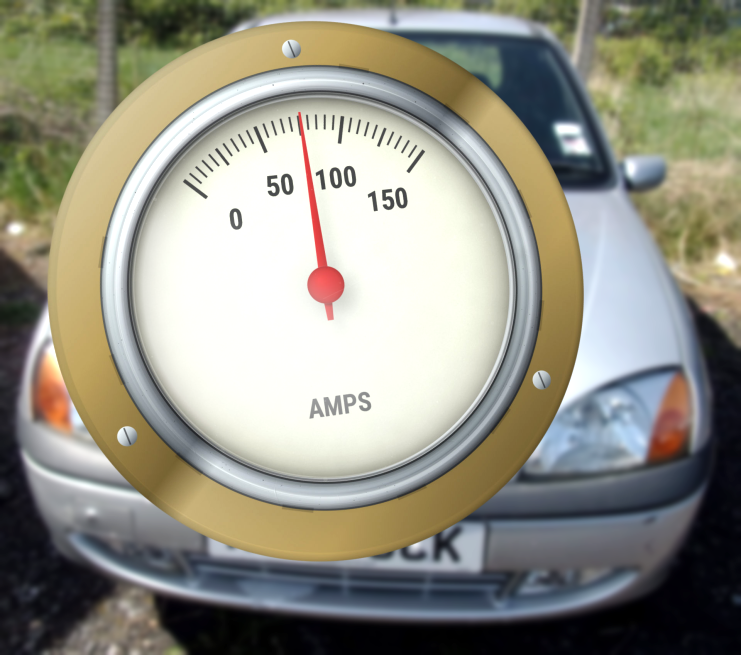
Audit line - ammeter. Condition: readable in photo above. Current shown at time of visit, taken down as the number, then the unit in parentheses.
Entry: 75 (A)
